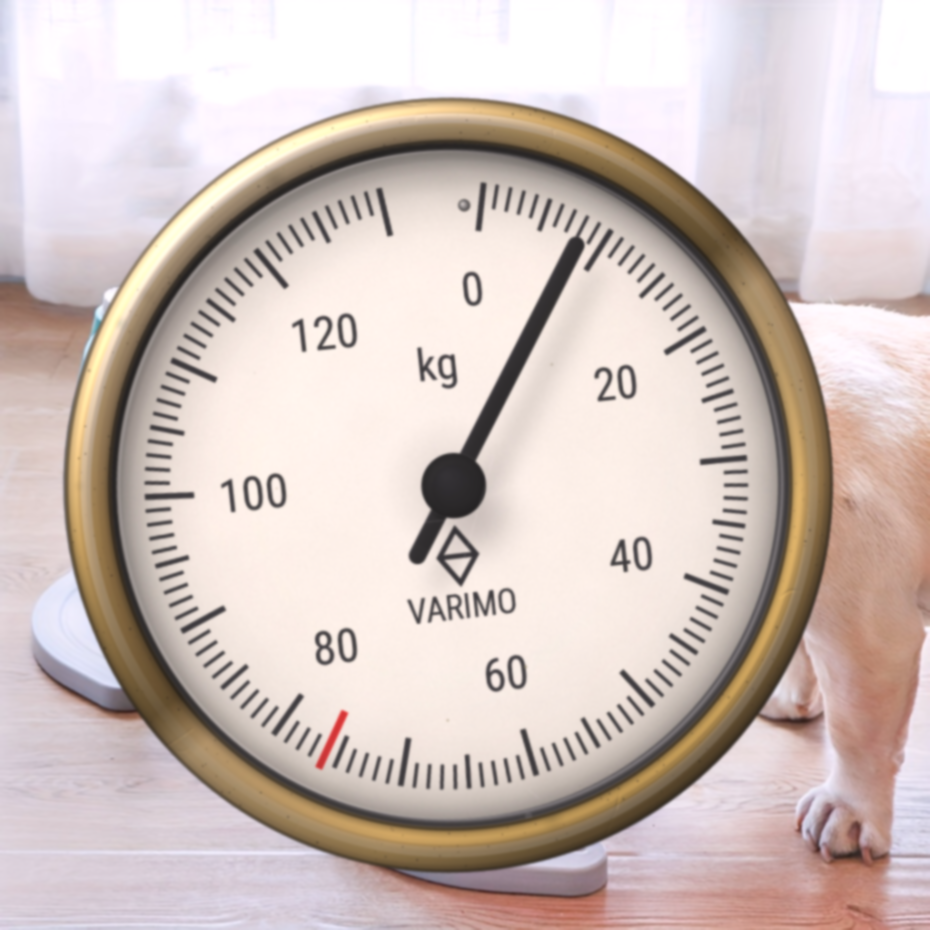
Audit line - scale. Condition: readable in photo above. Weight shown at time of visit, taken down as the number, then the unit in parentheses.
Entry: 8 (kg)
